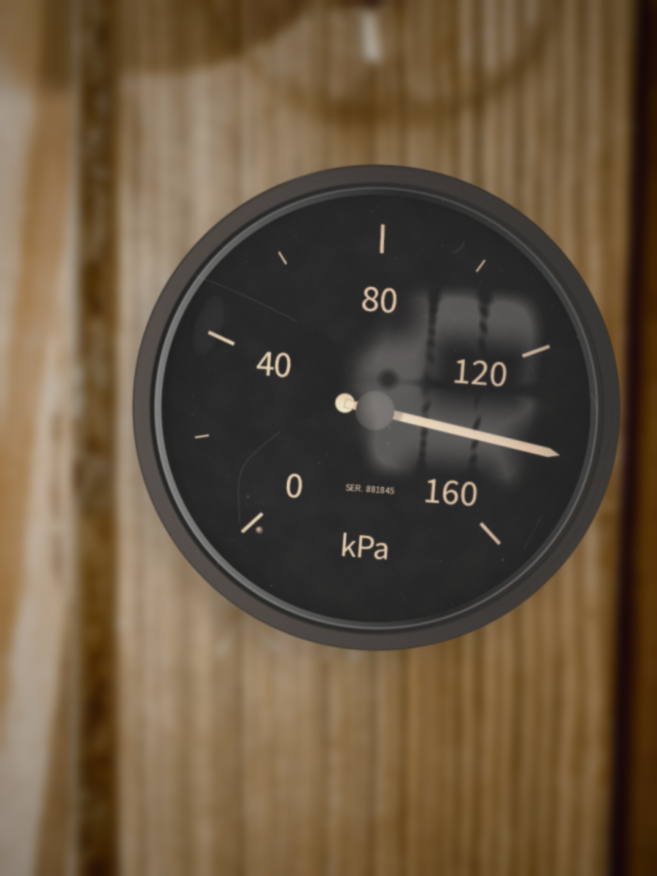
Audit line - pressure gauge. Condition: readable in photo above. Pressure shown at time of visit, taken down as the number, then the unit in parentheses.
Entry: 140 (kPa)
